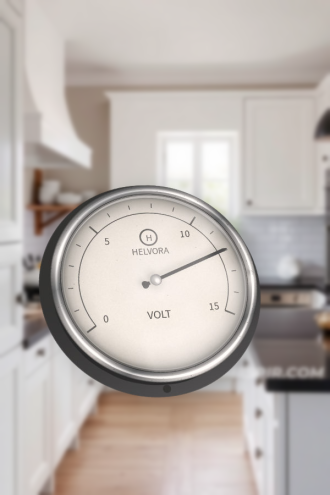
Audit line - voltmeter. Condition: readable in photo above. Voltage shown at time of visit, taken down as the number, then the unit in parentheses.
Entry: 12 (V)
